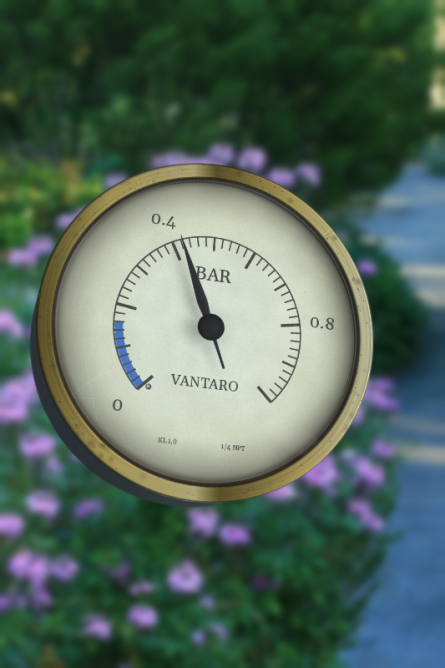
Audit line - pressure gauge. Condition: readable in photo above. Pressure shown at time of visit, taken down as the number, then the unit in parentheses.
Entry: 0.42 (bar)
